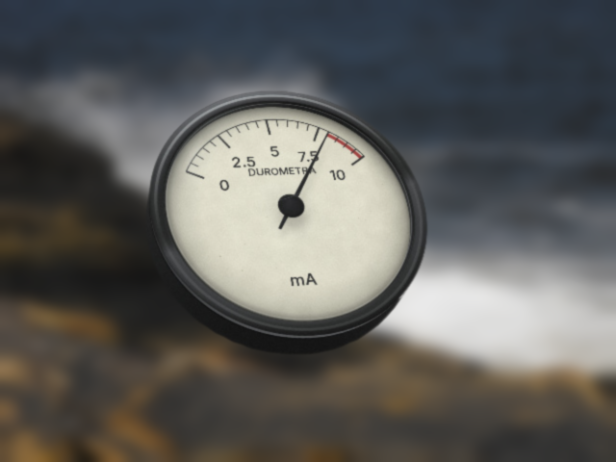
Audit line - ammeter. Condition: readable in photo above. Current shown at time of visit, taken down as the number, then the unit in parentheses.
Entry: 8 (mA)
